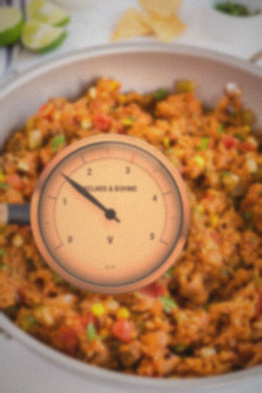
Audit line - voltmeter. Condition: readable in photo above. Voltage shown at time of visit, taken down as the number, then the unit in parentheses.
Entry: 1.5 (V)
